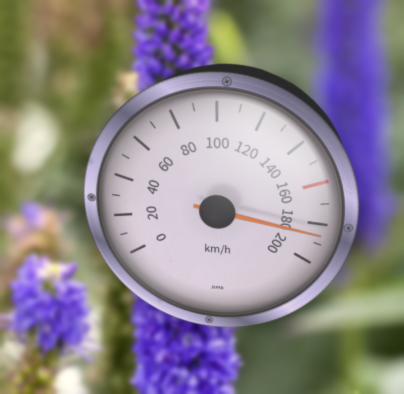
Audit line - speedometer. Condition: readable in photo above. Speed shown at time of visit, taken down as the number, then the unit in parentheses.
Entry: 185 (km/h)
